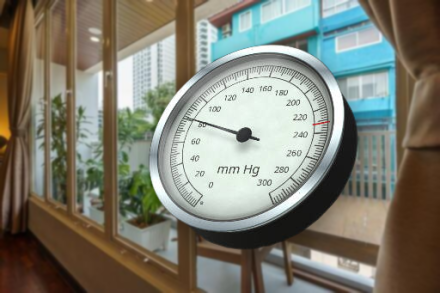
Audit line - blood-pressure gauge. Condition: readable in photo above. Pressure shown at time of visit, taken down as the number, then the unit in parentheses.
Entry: 80 (mmHg)
